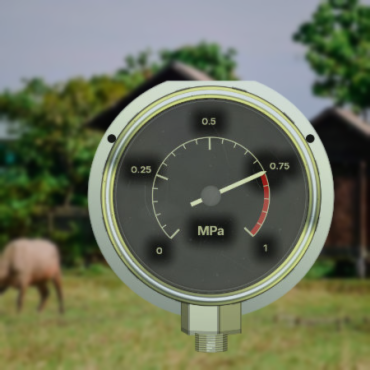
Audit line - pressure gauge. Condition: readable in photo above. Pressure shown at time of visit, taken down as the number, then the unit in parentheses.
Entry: 0.75 (MPa)
